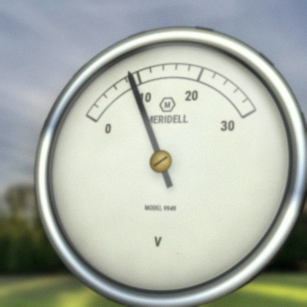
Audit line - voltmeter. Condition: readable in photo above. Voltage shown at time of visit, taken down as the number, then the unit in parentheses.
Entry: 9 (V)
